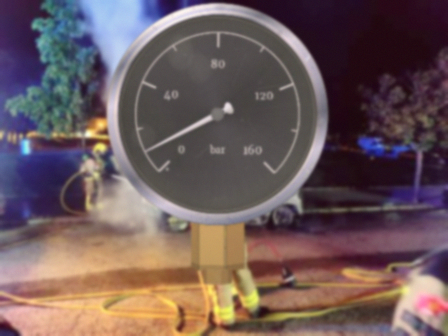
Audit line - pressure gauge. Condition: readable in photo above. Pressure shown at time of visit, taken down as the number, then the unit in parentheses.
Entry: 10 (bar)
